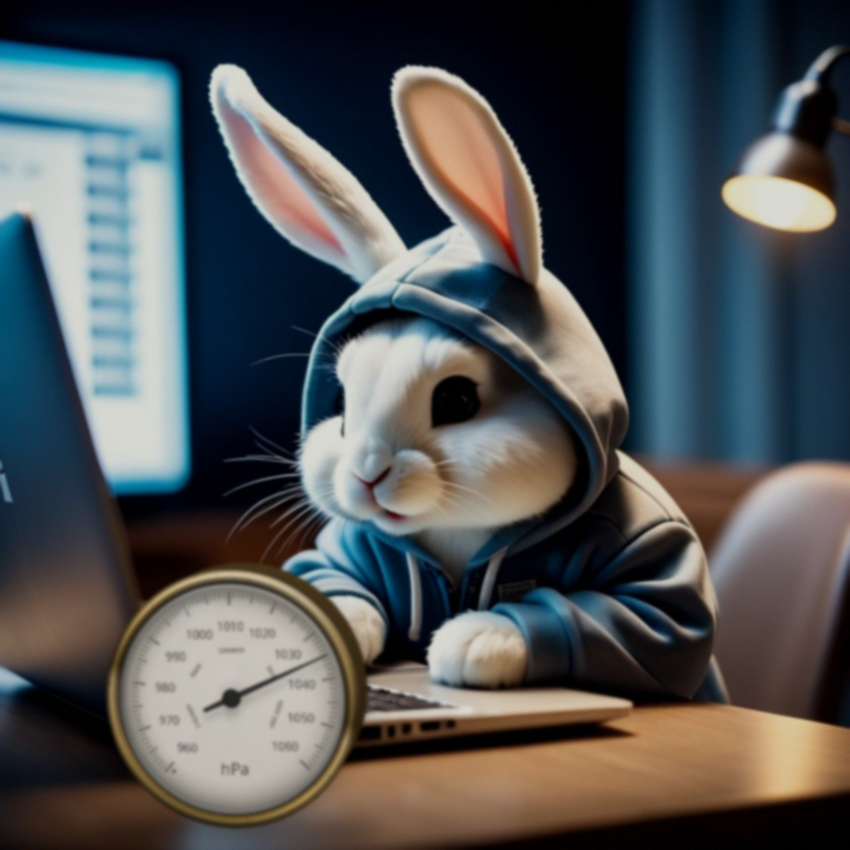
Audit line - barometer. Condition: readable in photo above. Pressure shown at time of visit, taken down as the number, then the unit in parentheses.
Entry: 1035 (hPa)
